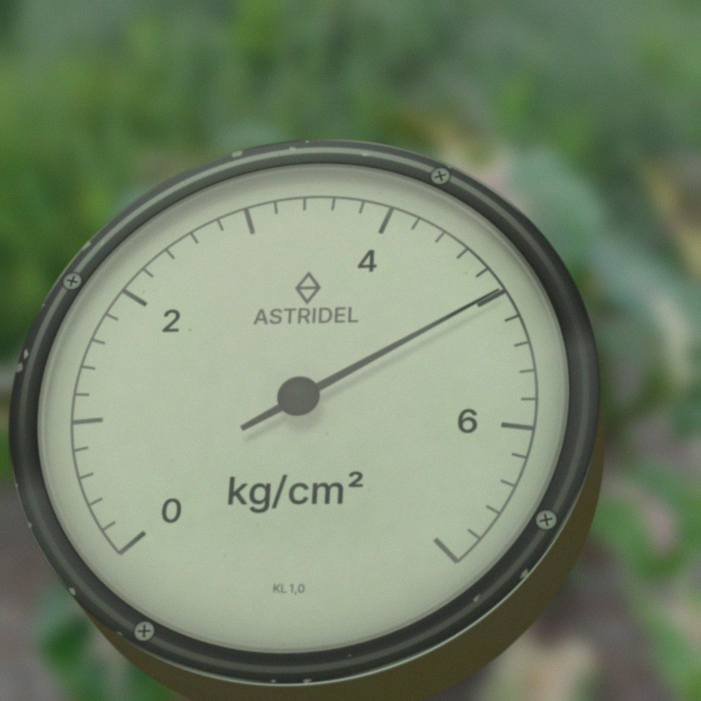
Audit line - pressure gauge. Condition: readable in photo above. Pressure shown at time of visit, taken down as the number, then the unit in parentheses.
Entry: 5 (kg/cm²)
